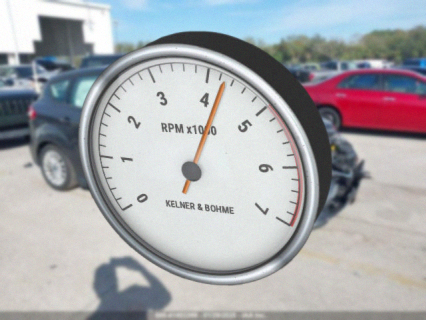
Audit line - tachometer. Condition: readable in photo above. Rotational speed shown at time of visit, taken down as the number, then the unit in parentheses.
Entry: 4300 (rpm)
